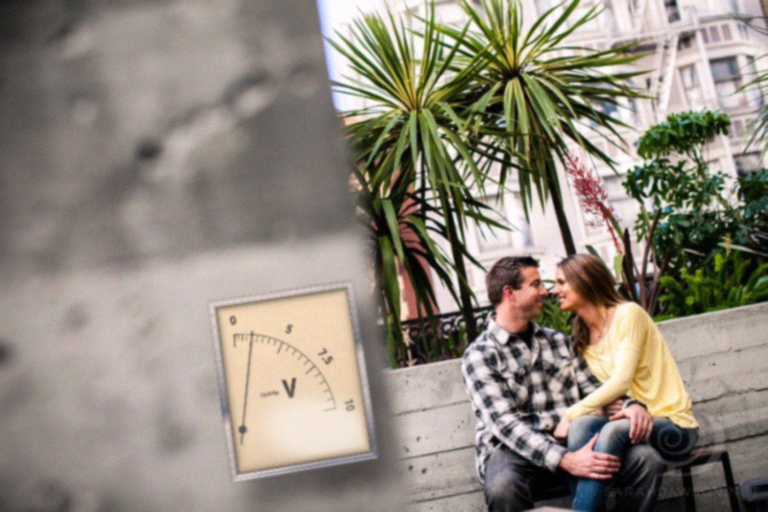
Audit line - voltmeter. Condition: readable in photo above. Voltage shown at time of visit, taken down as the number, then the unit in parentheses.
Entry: 2.5 (V)
